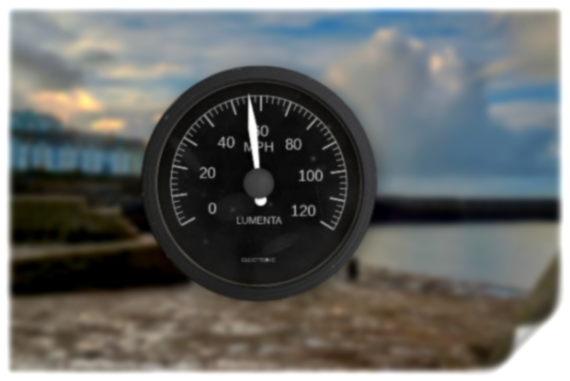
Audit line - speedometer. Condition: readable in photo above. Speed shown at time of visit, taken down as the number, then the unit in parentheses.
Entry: 56 (mph)
